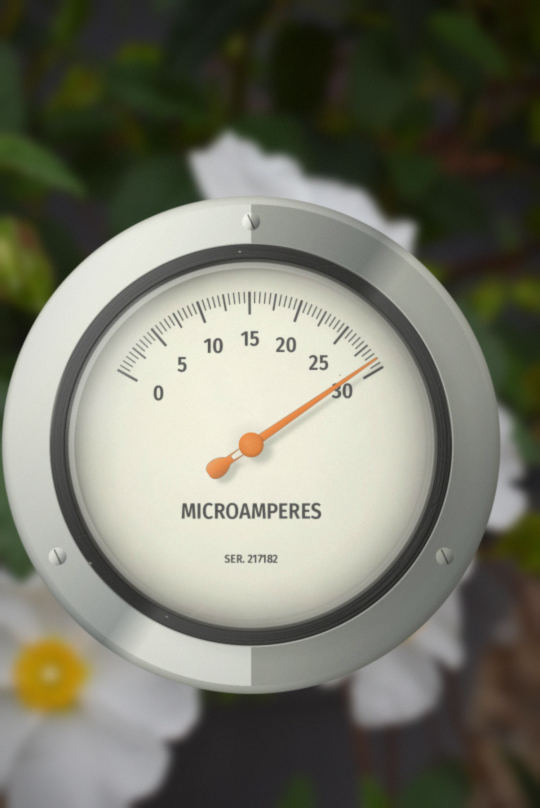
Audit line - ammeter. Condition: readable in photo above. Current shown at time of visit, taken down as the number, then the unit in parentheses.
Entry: 29 (µA)
